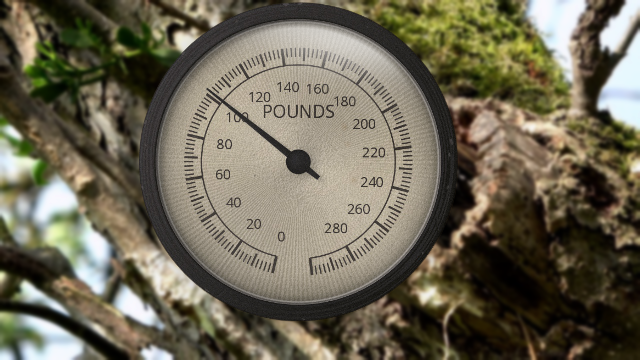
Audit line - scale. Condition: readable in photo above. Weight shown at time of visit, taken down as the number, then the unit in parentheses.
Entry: 102 (lb)
